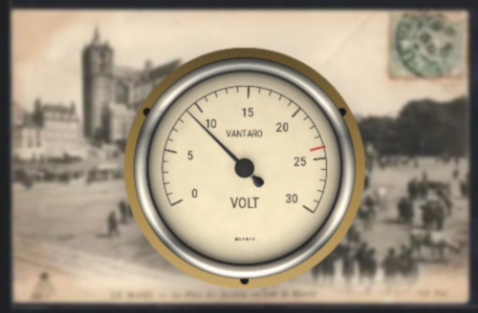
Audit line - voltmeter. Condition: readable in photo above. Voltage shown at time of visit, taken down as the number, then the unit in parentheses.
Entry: 9 (V)
